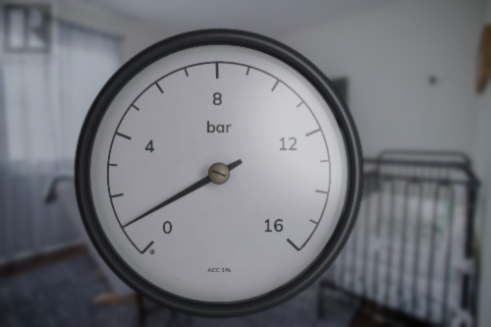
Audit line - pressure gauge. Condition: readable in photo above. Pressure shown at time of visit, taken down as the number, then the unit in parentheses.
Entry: 1 (bar)
